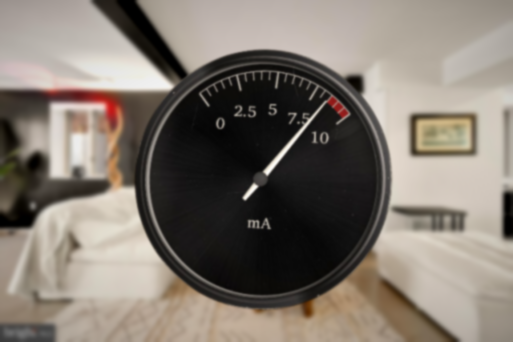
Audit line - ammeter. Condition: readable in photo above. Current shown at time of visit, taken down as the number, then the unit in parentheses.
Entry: 8.5 (mA)
